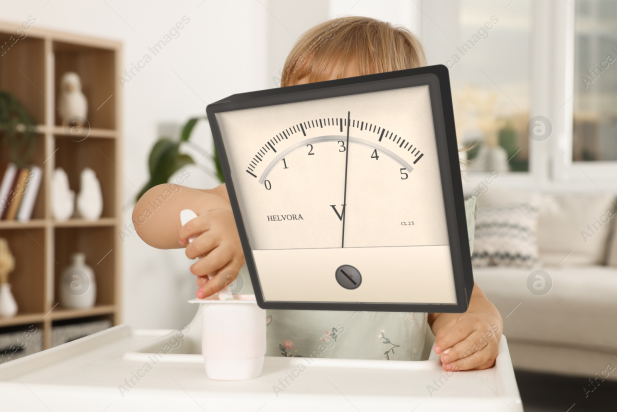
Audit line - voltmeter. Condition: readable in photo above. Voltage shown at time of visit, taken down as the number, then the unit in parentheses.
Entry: 3.2 (V)
